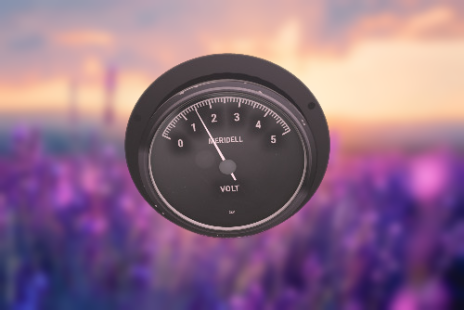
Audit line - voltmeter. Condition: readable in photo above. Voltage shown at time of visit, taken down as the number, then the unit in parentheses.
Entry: 1.5 (V)
